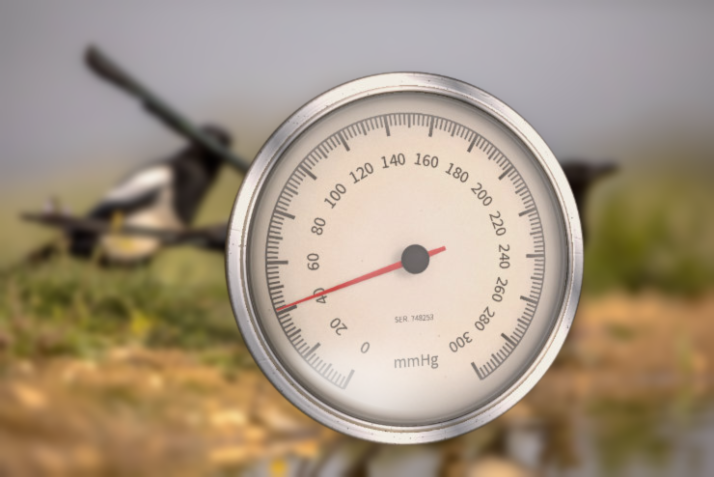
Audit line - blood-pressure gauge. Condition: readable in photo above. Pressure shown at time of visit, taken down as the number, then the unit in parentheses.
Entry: 42 (mmHg)
